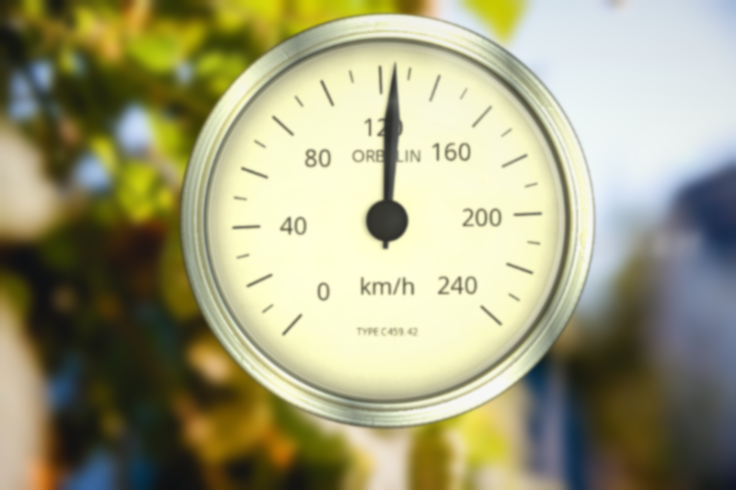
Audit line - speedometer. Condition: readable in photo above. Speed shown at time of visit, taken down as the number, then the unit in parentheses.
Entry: 125 (km/h)
